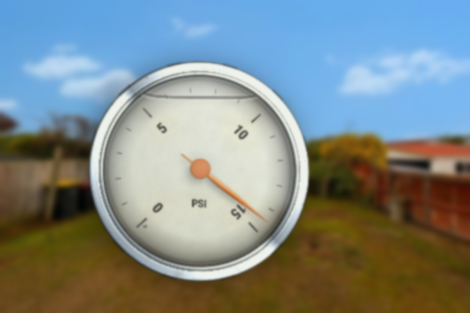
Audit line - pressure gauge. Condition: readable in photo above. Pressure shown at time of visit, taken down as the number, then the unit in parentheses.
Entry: 14.5 (psi)
